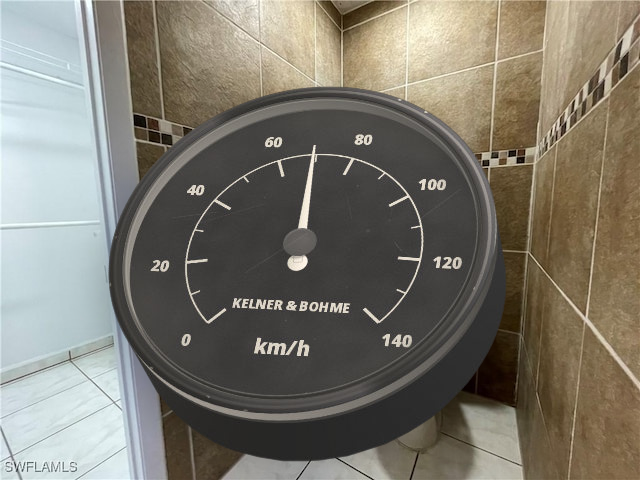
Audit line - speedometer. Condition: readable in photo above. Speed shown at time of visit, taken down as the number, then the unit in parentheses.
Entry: 70 (km/h)
